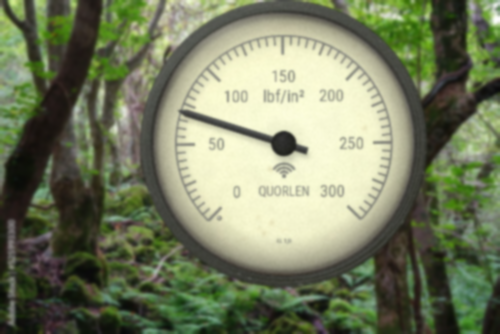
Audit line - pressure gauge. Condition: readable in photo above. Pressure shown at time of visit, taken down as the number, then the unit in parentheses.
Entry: 70 (psi)
